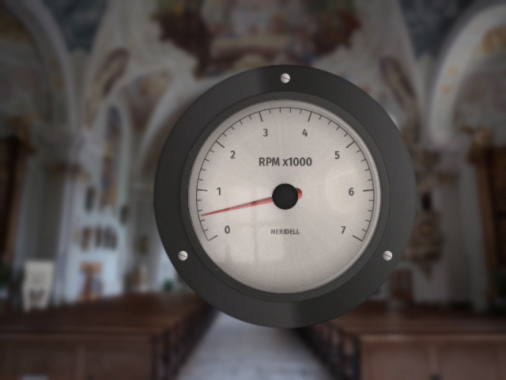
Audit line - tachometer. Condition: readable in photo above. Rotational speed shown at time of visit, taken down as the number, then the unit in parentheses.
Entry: 500 (rpm)
